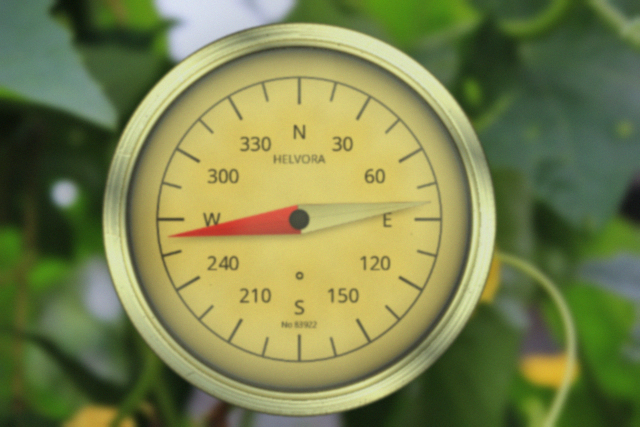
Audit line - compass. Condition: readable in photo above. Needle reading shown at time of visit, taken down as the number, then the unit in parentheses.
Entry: 262.5 (°)
